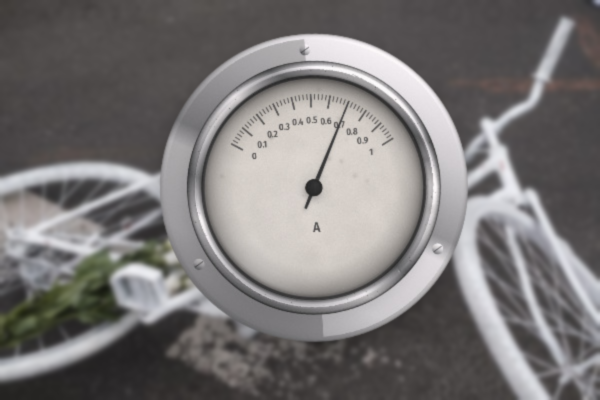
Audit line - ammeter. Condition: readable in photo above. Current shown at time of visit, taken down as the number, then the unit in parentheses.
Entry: 0.7 (A)
